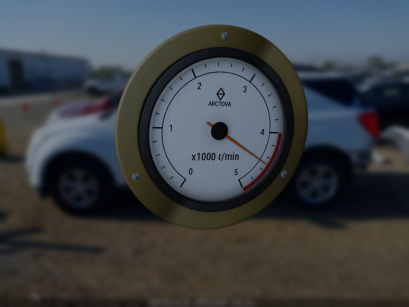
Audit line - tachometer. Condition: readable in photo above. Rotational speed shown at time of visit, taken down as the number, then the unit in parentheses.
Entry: 4500 (rpm)
